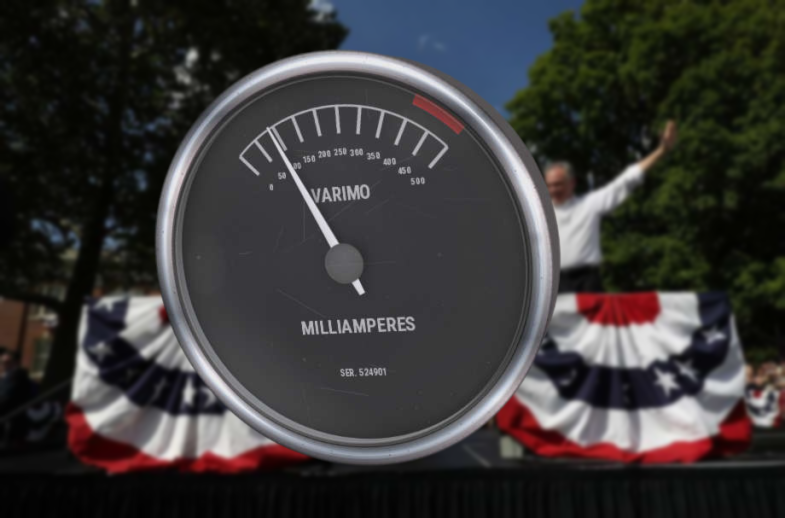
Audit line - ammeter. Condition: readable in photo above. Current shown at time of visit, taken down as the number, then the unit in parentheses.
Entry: 100 (mA)
